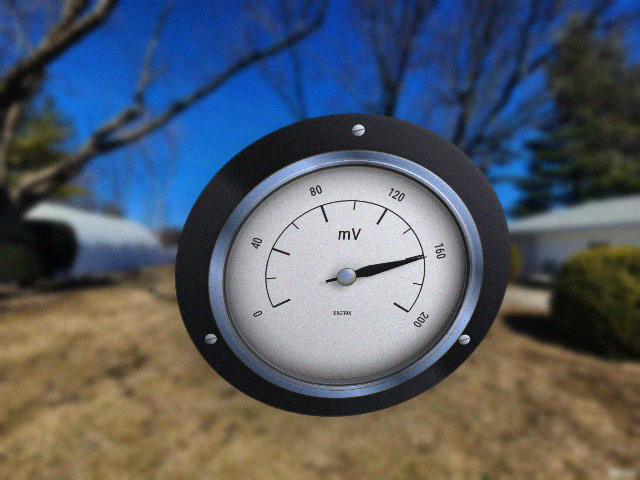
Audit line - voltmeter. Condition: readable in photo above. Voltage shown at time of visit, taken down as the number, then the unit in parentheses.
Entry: 160 (mV)
